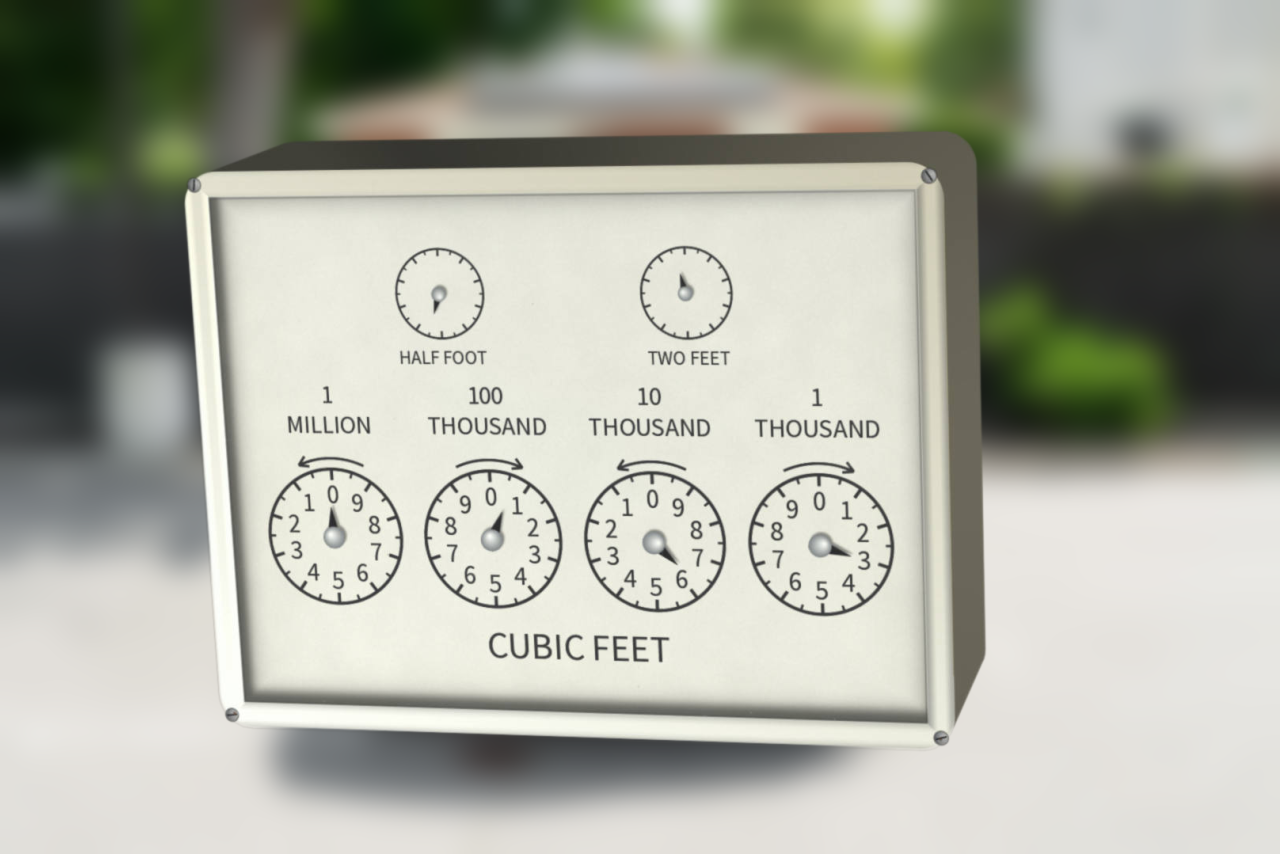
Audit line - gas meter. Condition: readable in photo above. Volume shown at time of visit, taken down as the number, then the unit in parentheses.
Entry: 6300 (ft³)
